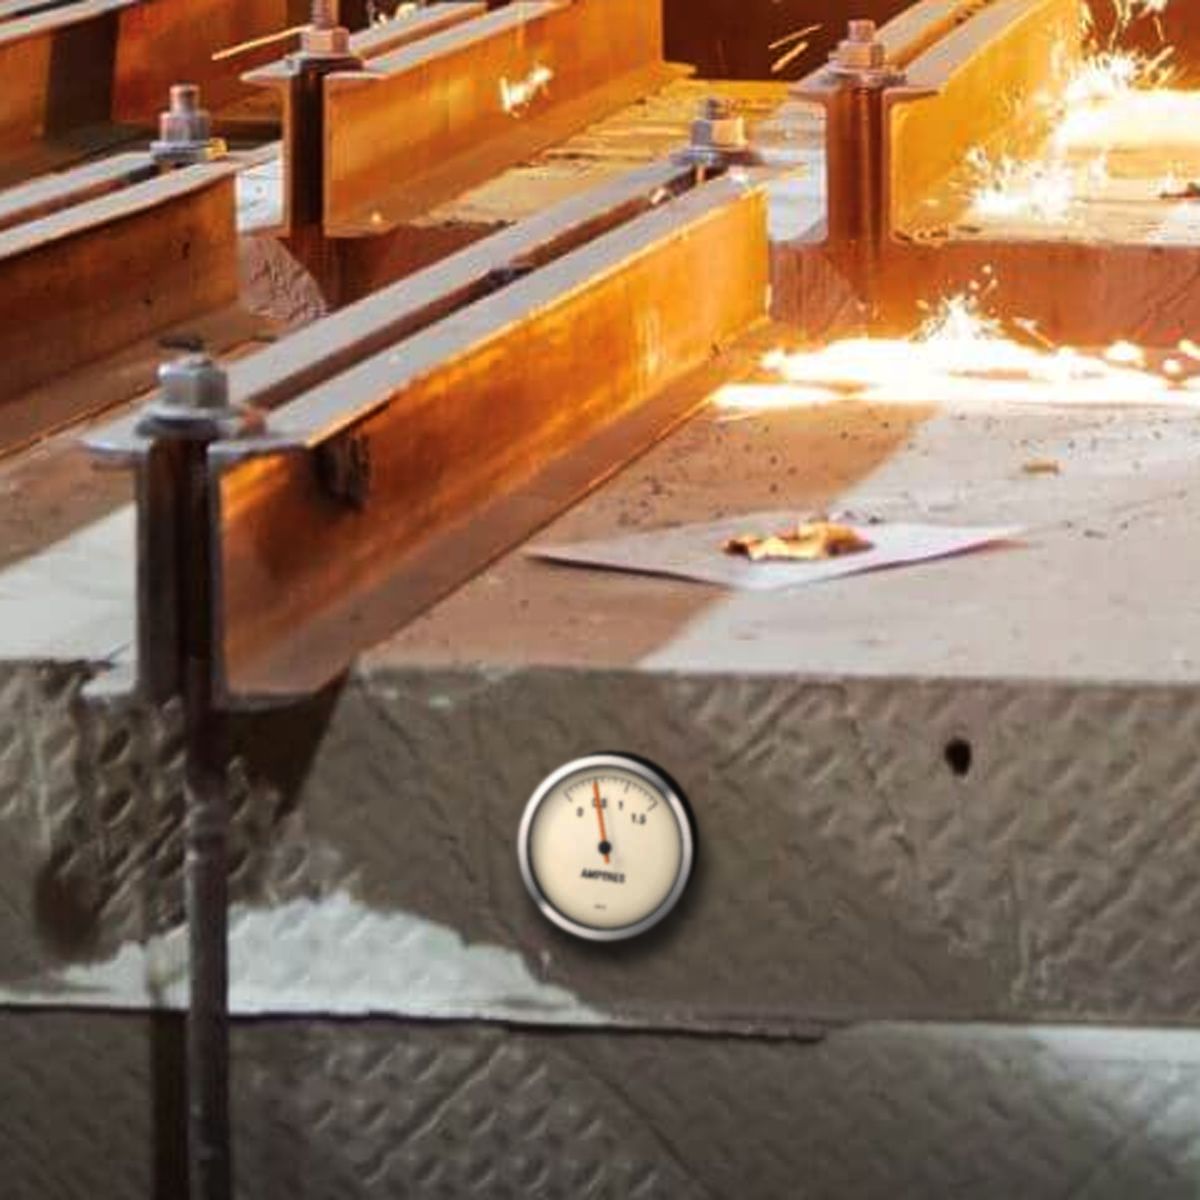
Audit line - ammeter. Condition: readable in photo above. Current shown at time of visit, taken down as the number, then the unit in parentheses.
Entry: 0.5 (A)
